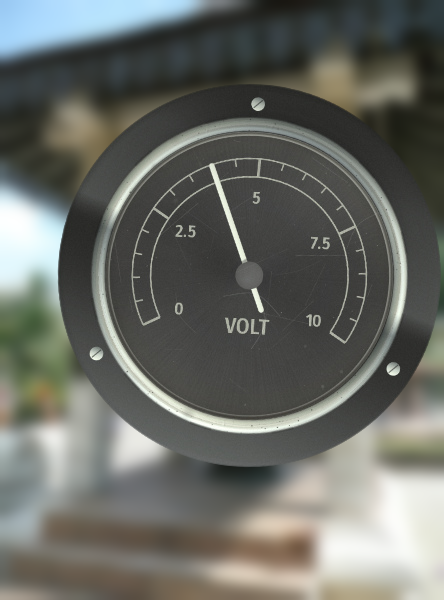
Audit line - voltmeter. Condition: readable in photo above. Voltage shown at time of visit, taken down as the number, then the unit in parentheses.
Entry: 4 (V)
